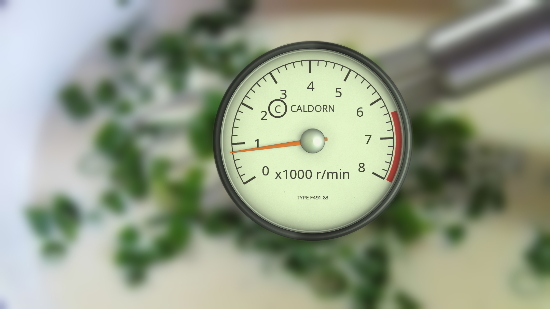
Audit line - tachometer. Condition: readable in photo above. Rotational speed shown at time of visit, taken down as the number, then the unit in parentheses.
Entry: 800 (rpm)
